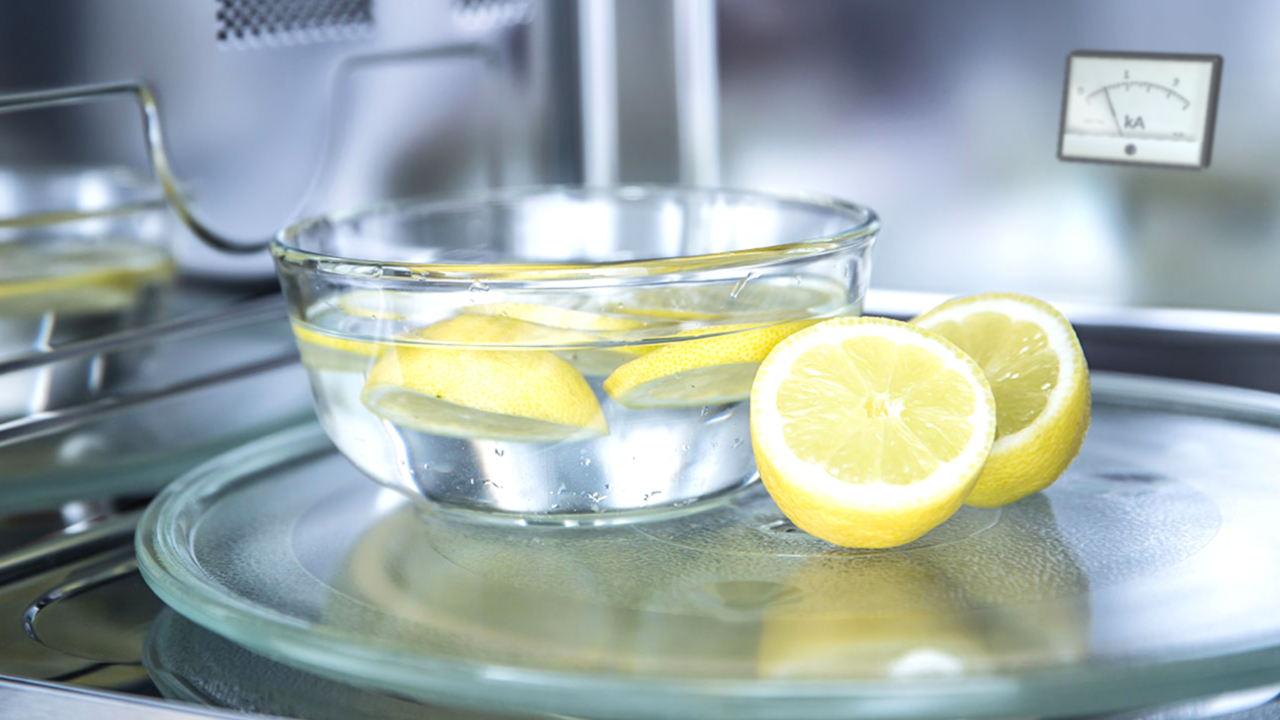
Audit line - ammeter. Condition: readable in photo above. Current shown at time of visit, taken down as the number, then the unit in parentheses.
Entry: 0.5 (kA)
